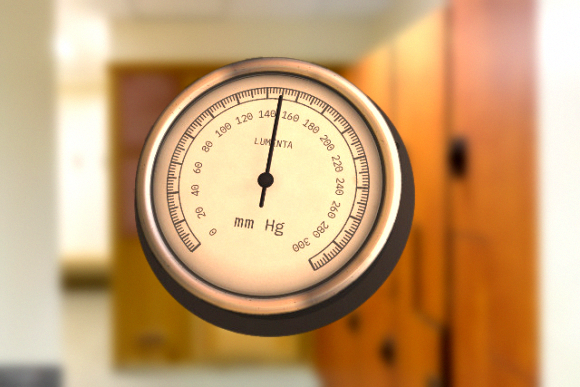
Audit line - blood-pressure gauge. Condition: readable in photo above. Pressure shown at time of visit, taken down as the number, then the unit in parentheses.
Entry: 150 (mmHg)
